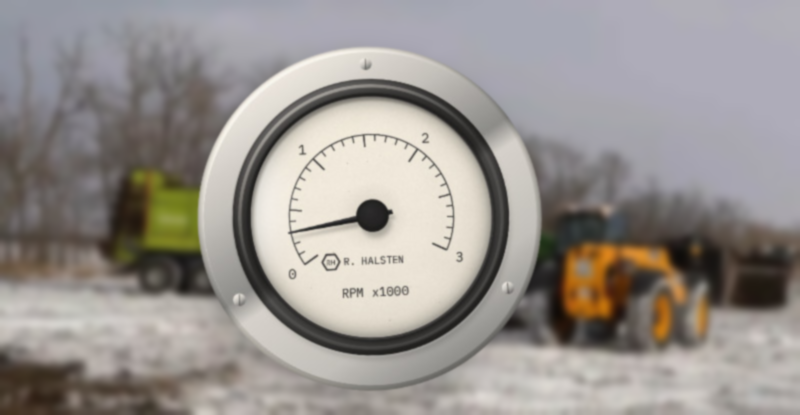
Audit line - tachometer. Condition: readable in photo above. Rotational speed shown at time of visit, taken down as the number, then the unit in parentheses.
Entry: 300 (rpm)
